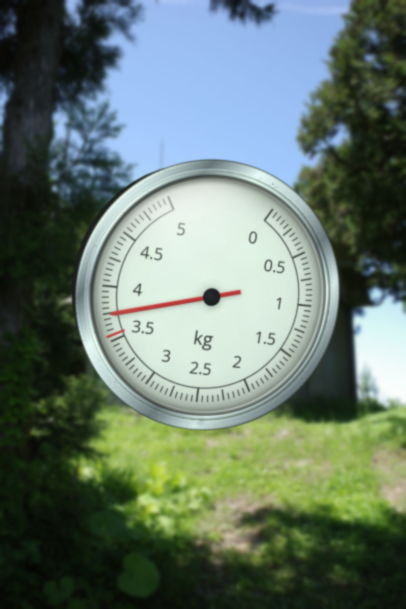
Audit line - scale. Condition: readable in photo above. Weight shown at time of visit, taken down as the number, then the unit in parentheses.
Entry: 3.75 (kg)
